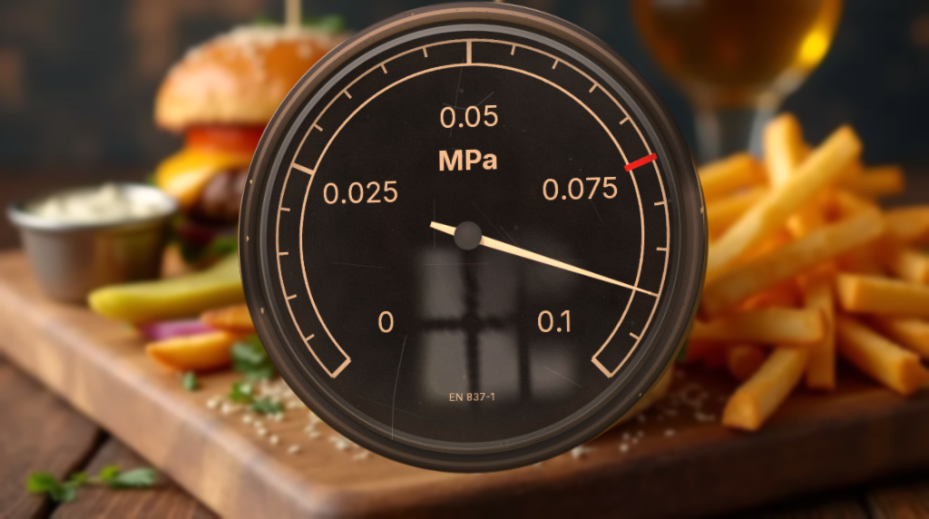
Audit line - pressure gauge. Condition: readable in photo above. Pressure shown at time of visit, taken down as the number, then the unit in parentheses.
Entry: 0.09 (MPa)
